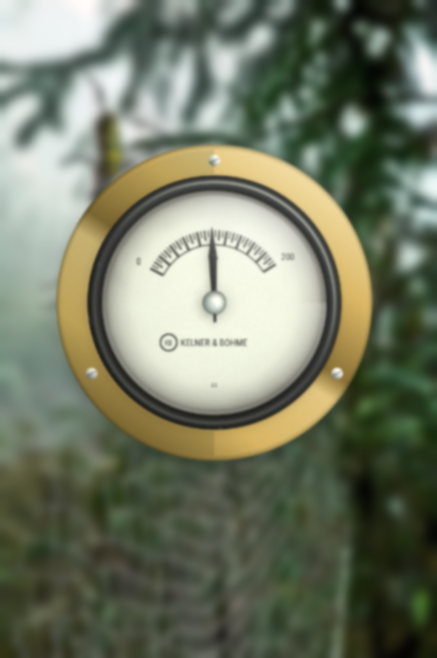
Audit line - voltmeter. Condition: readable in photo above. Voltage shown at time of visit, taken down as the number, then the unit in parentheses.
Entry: 100 (V)
